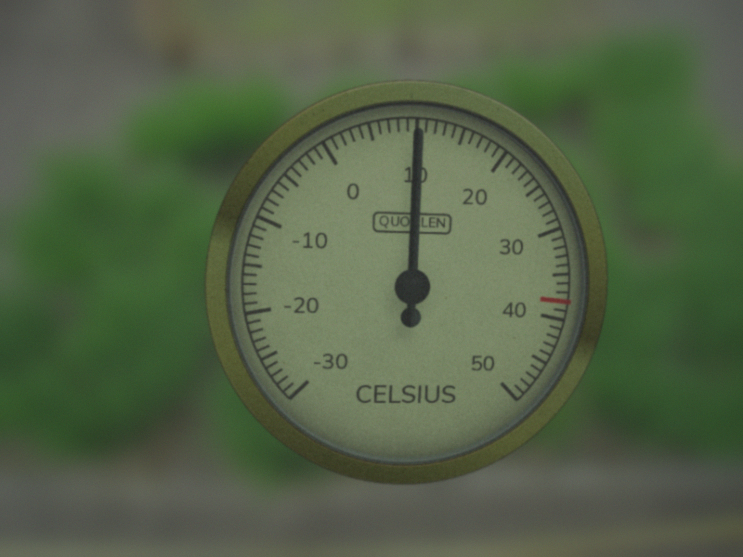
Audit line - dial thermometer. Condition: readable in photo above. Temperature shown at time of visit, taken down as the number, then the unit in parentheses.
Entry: 10 (°C)
